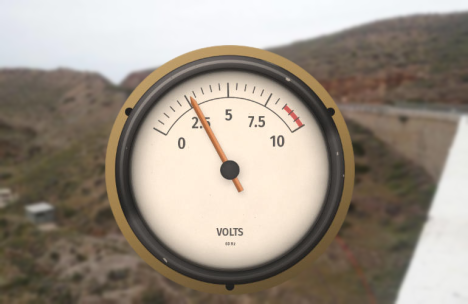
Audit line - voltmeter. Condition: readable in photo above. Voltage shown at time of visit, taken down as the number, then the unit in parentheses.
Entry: 2.75 (V)
